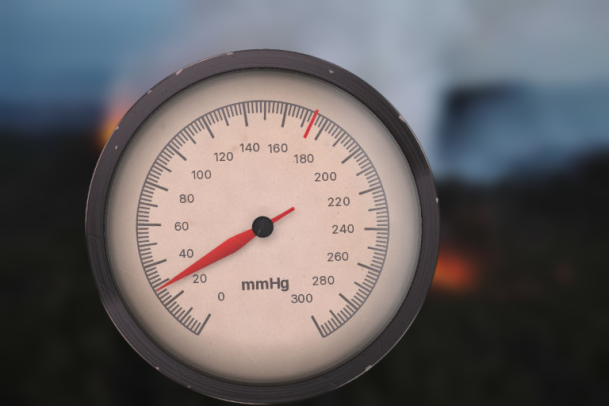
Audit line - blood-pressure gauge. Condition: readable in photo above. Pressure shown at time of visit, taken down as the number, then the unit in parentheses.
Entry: 28 (mmHg)
